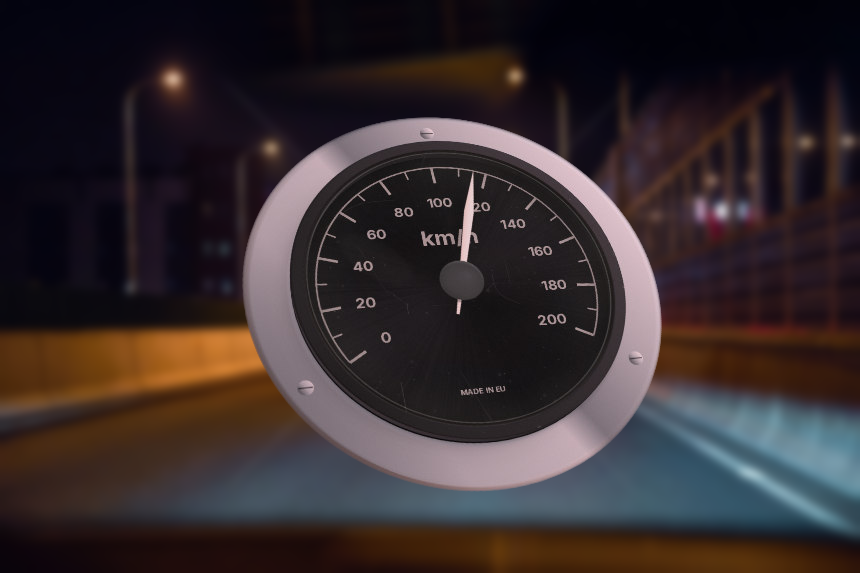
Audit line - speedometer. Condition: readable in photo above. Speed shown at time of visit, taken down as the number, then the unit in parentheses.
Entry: 115 (km/h)
